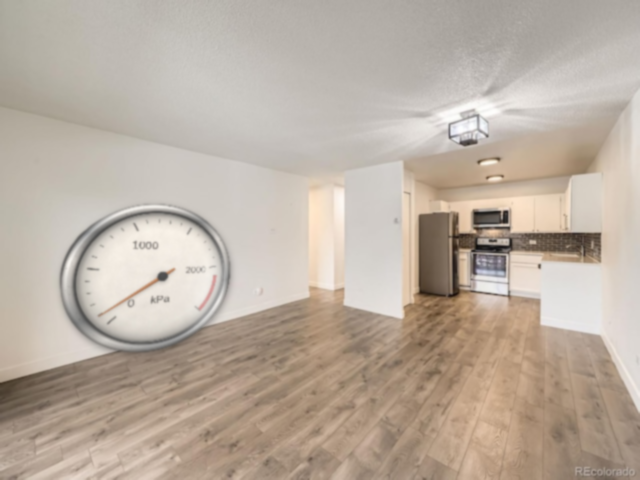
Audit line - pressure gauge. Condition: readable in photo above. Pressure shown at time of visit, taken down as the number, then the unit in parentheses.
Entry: 100 (kPa)
